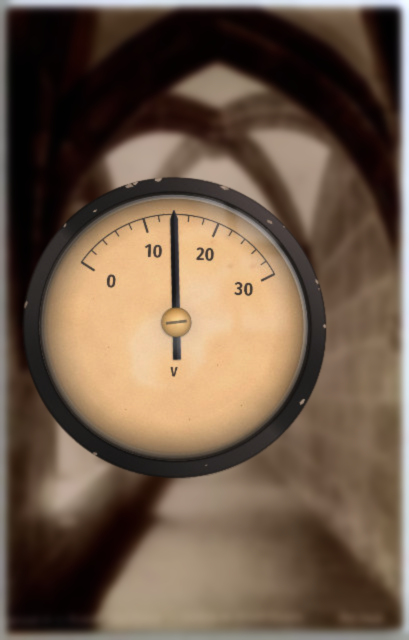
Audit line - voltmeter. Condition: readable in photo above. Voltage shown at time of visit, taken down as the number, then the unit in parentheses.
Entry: 14 (V)
